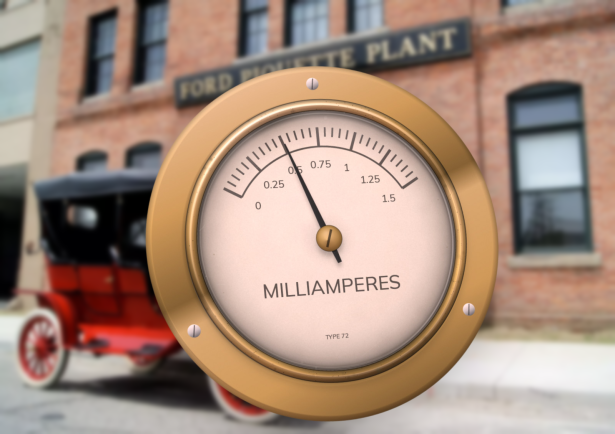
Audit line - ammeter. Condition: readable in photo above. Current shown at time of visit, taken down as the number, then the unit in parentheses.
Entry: 0.5 (mA)
